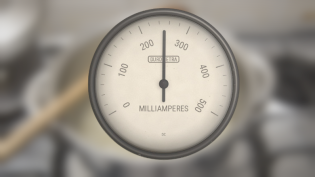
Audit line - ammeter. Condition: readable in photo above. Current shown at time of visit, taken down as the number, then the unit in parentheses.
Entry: 250 (mA)
